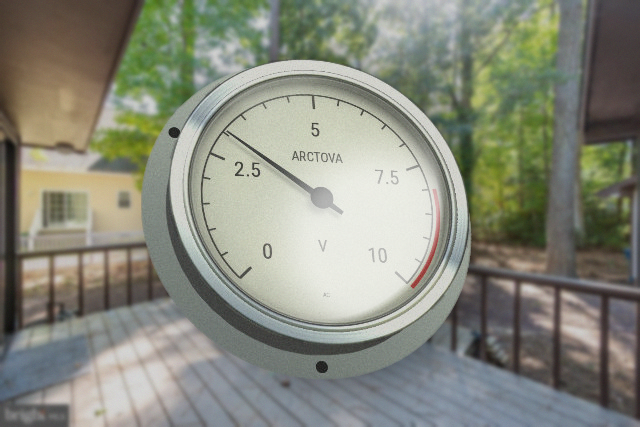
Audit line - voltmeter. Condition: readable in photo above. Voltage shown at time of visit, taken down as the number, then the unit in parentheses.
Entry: 3 (V)
